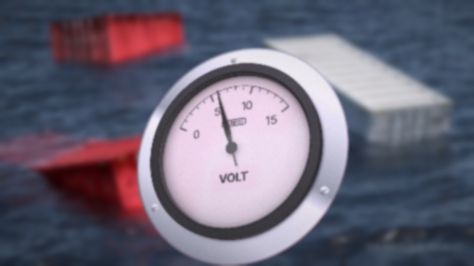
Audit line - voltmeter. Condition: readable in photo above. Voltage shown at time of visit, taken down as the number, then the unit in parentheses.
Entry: 6 (V)
